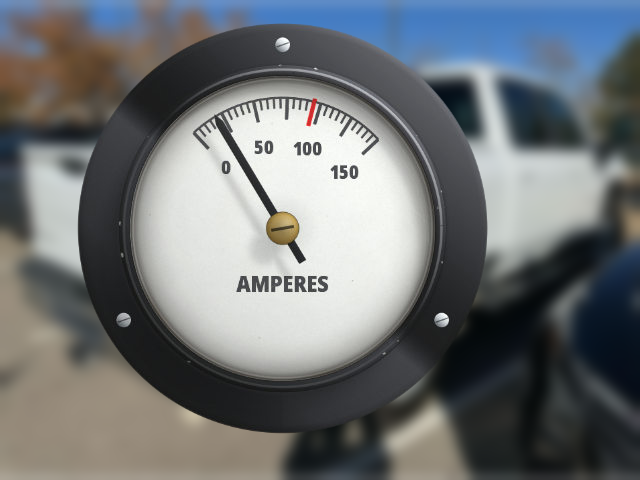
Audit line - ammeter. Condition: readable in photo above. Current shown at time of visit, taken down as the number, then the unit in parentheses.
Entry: 20 (A)
